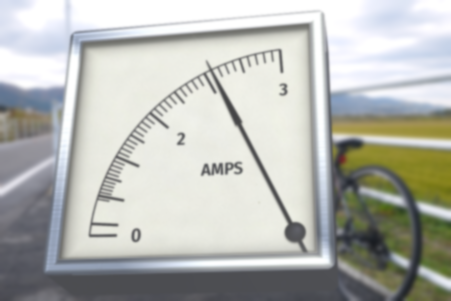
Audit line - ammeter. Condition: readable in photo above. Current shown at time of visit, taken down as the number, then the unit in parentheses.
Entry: 2.55 (A)
